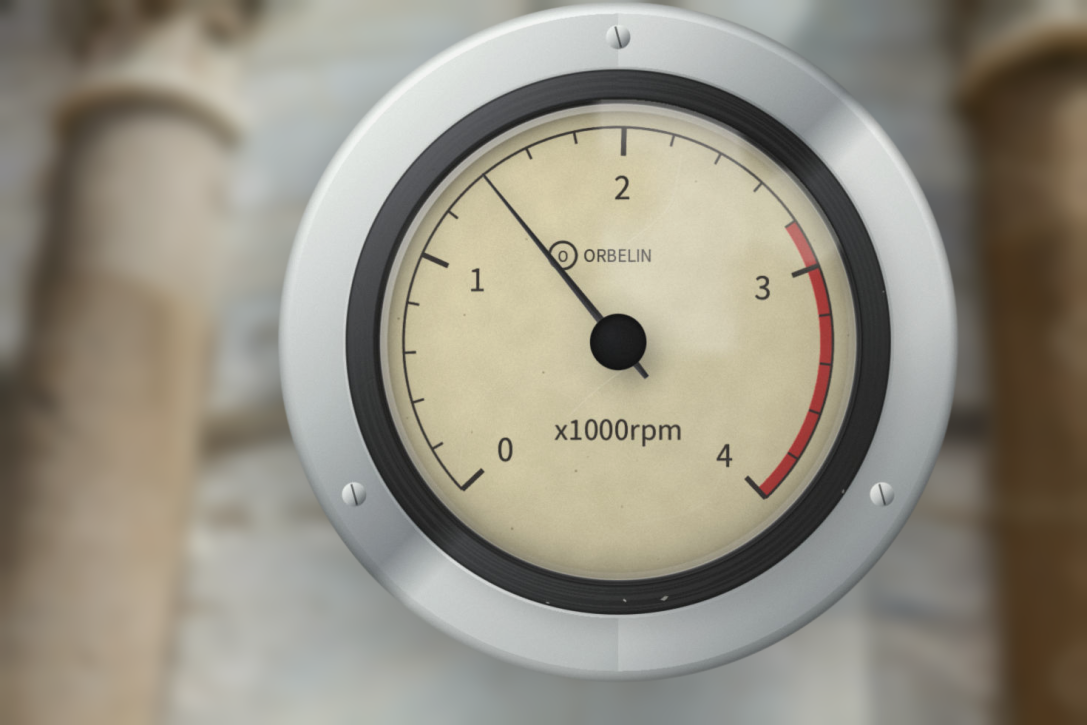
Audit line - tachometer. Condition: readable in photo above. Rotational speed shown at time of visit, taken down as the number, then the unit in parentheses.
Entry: 1400 (rpm)
